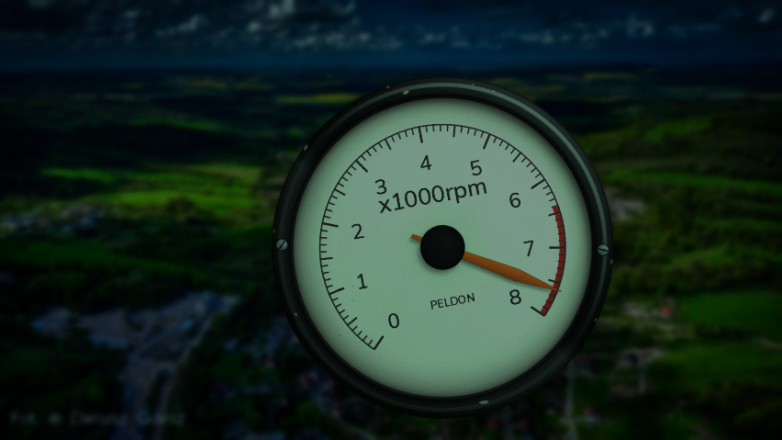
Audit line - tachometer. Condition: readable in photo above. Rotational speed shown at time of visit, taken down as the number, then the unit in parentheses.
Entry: 7600 (rpm)
